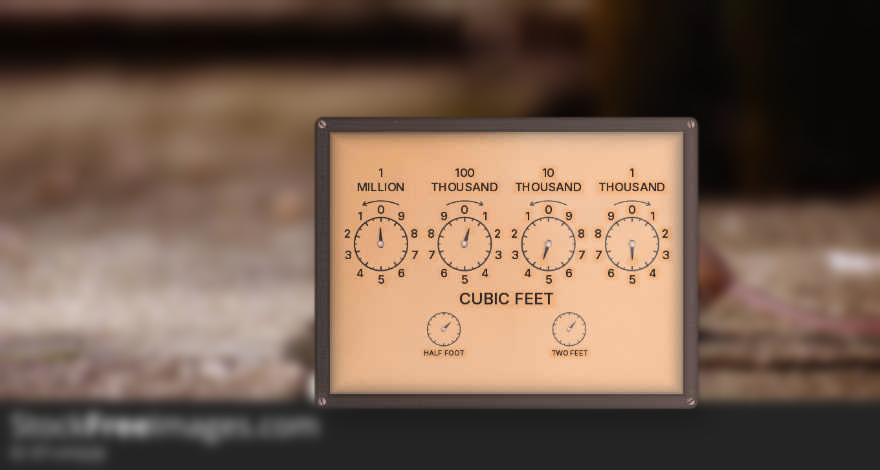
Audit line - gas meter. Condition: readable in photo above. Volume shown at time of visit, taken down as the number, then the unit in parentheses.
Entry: 4500 (ft³)
